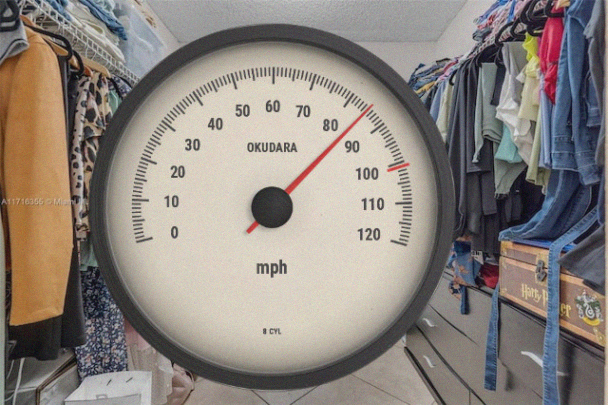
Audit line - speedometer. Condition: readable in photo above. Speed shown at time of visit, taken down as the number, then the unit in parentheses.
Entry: 85 (mph)
